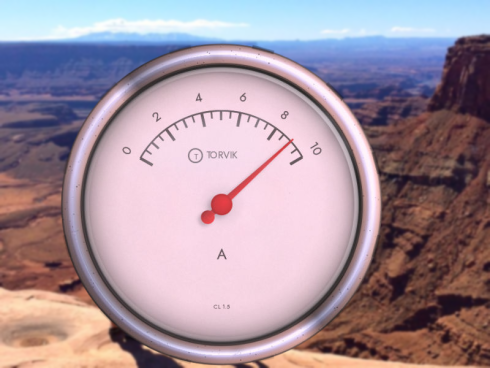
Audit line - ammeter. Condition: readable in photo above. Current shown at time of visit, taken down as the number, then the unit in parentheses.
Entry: 9 (A)
